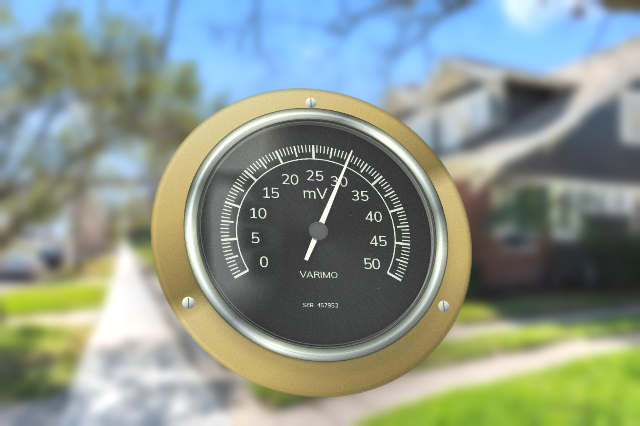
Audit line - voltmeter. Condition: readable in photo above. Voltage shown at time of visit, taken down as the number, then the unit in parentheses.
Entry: 30 (mV)
